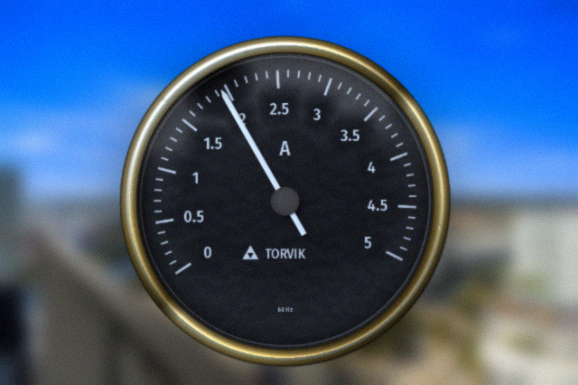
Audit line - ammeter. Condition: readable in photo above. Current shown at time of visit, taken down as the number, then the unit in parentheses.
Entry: 1.95 (A)
